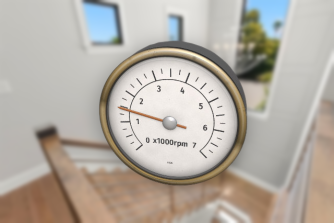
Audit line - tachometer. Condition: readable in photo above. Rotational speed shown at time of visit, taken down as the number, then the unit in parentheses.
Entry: 1500 (rpm)
